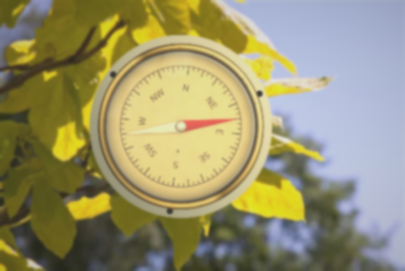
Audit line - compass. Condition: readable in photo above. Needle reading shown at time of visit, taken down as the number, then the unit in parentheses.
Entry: 75 (°)
